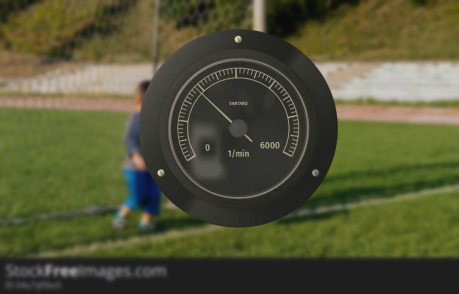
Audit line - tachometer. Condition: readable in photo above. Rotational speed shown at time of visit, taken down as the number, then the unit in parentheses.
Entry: 1900 (rpm)
